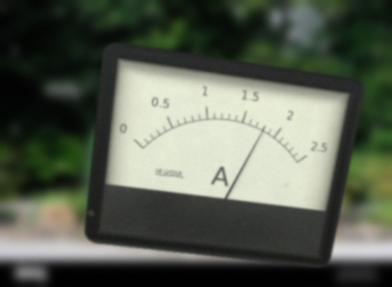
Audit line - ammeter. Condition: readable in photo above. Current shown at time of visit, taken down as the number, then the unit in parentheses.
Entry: 1.8 (A)
